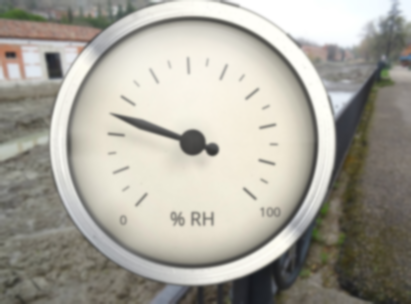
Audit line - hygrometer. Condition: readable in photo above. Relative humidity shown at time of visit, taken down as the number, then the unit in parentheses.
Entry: 25 (%)
